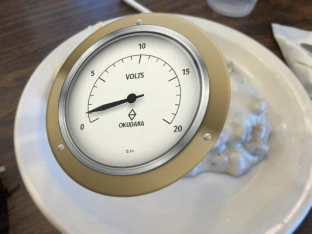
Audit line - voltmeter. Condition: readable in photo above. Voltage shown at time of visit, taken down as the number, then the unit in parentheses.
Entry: 1 (V)
